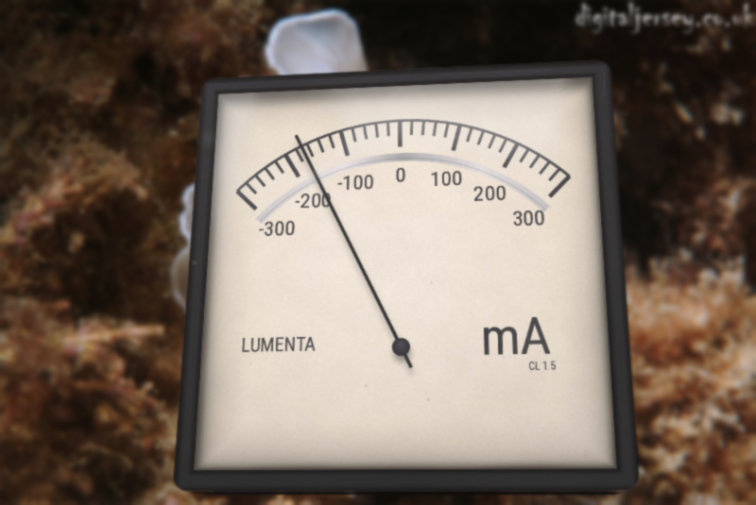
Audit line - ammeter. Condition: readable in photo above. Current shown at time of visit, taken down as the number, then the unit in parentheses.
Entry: -170 (mA)
